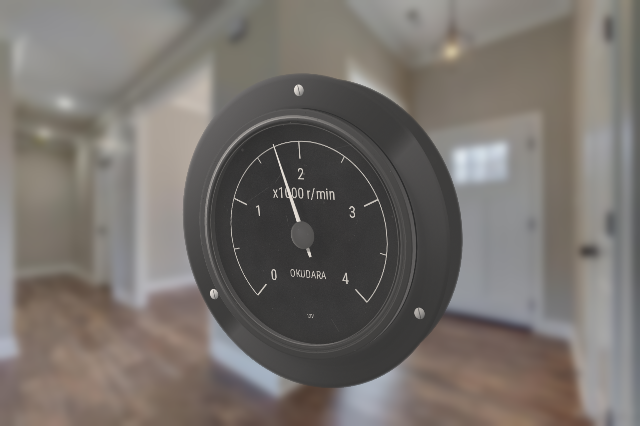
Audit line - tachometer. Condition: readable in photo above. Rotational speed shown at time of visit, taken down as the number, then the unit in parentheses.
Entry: 1750 (rpm)
